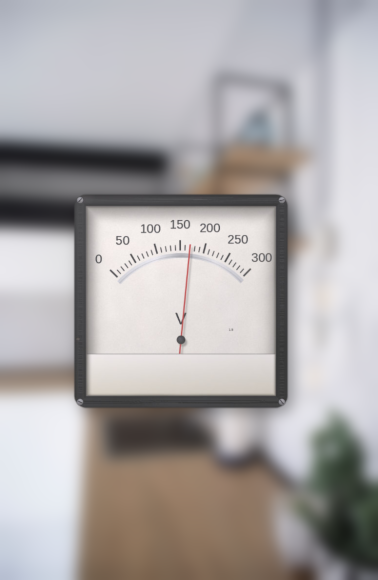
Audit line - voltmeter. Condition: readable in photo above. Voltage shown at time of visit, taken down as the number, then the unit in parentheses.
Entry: 170 (V)
